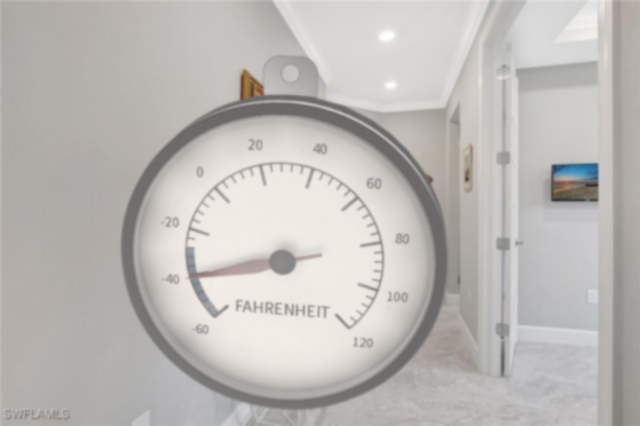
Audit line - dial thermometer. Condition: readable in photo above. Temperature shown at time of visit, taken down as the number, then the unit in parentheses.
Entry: -40 (°F)
